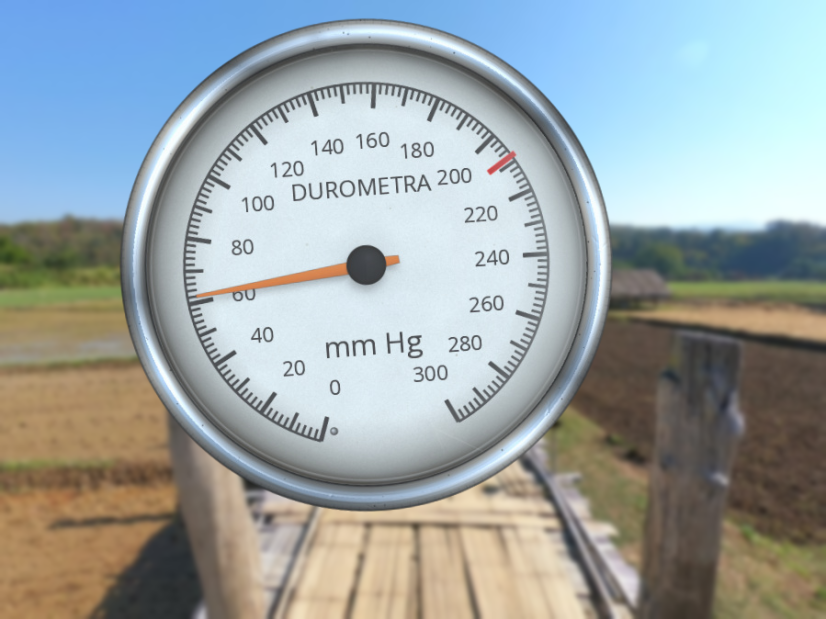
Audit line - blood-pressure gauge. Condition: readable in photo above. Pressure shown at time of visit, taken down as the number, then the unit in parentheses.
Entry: 62 (mmHg)
